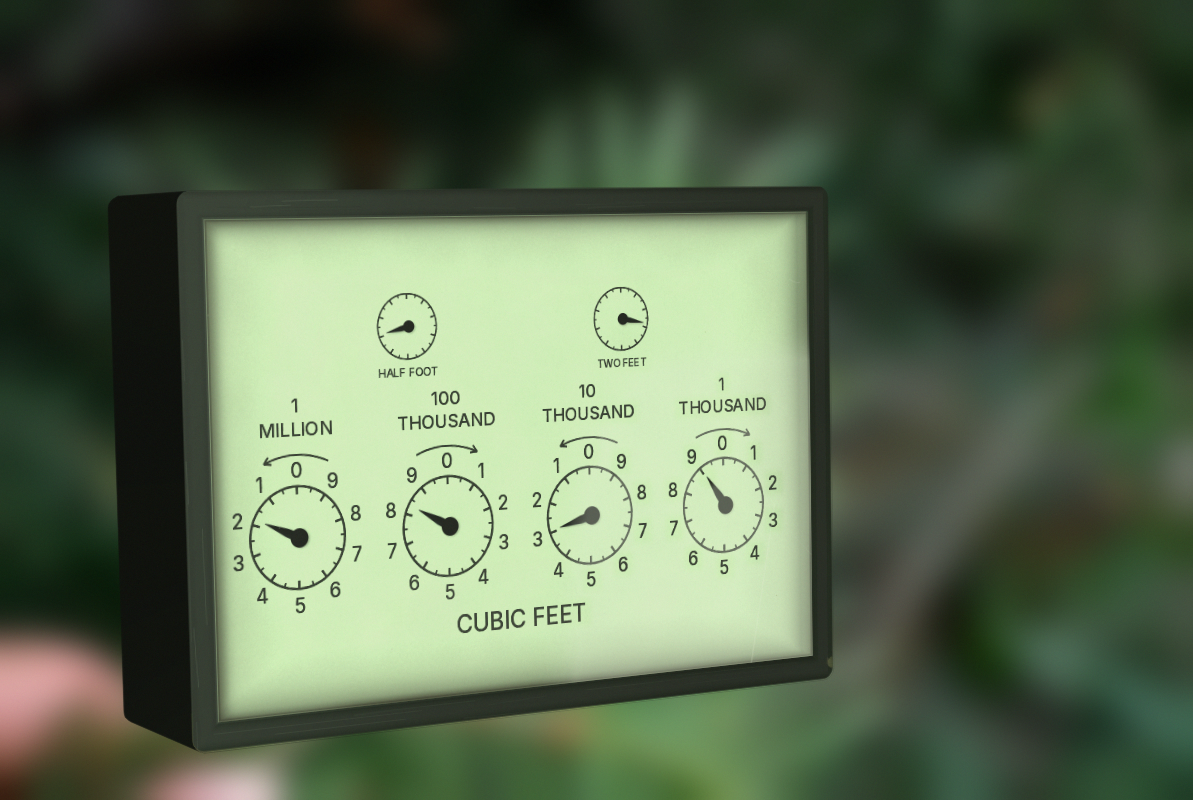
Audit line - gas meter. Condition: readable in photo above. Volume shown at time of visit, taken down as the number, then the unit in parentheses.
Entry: 182900 (ft³)
